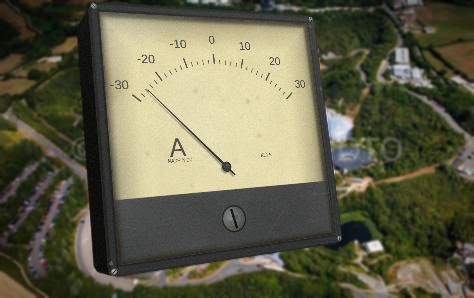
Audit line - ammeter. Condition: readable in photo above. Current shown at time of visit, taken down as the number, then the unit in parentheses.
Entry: -26 (A)
